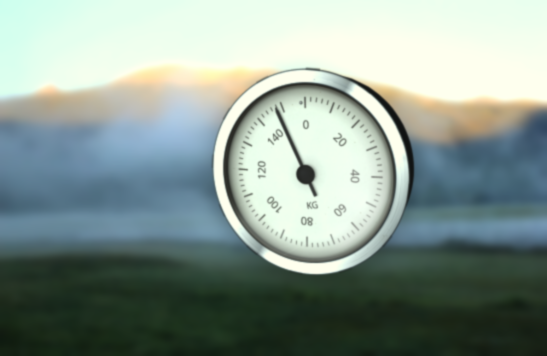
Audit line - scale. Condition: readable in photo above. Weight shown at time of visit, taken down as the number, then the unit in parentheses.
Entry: 148 (kg)
